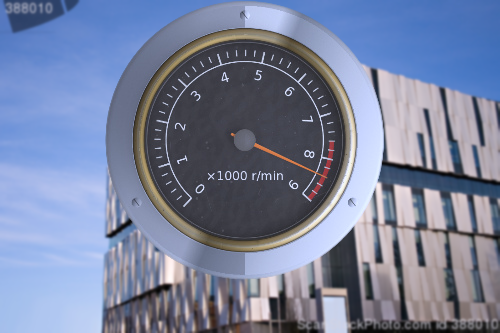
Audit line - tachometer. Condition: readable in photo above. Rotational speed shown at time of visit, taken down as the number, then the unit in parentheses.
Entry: 8400 (rpm)
